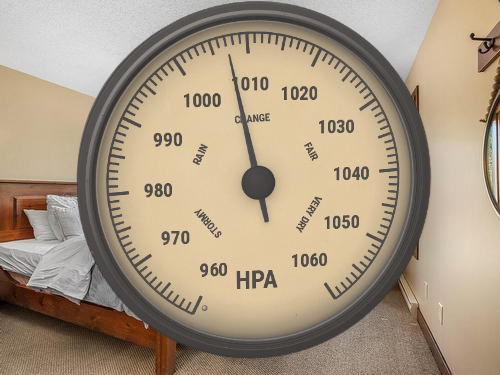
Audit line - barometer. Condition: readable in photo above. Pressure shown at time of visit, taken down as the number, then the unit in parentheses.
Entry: 1007 (hPa)
